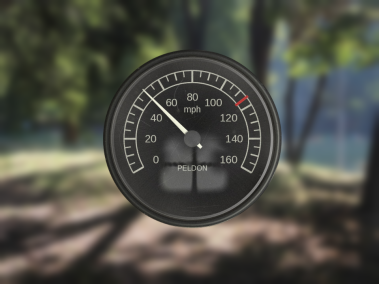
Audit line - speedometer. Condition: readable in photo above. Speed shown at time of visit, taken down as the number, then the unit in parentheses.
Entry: 50 (mph)
